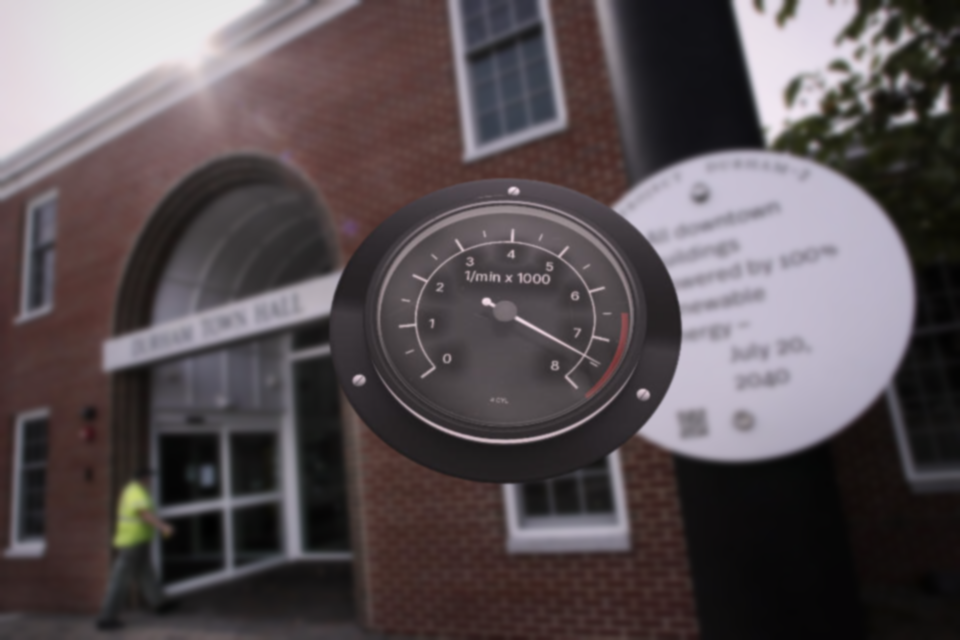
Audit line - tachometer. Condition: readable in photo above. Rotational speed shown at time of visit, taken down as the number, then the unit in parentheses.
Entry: 7500 (rpm)
